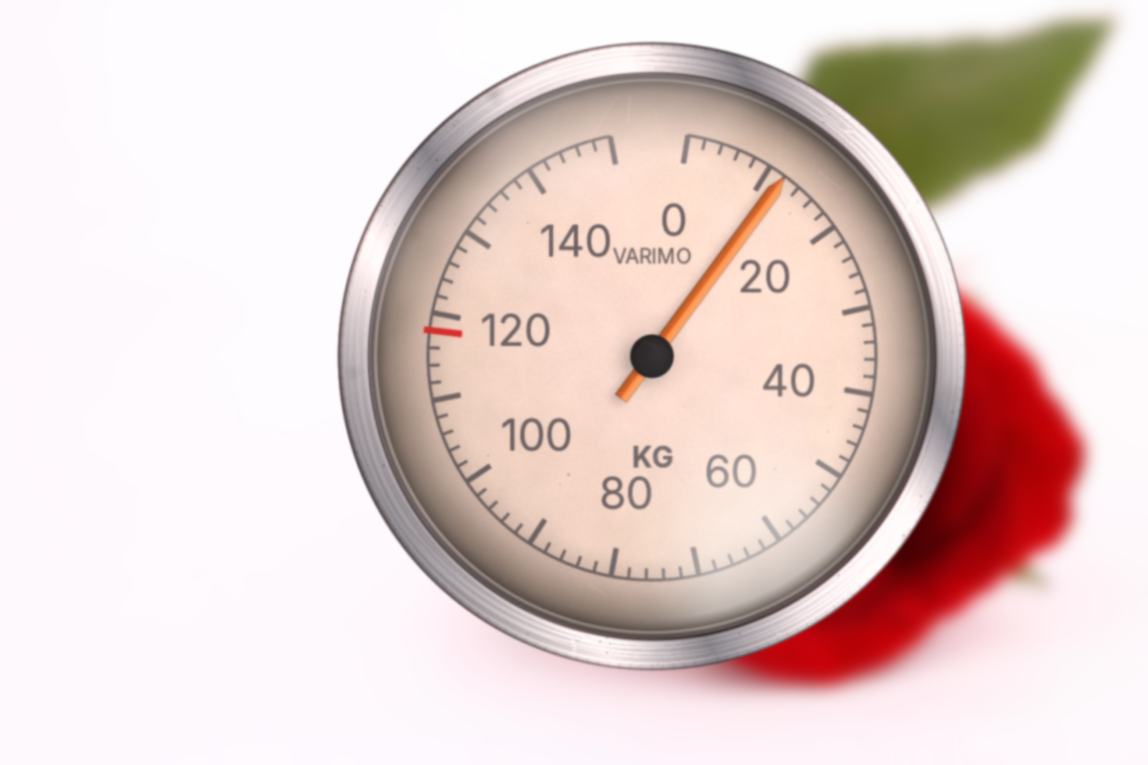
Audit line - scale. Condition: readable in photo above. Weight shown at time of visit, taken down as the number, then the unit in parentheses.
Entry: 12 (kg)
